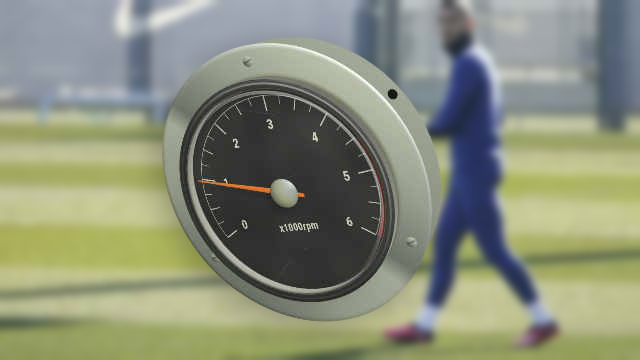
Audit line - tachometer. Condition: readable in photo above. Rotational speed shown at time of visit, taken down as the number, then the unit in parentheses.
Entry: 1000 (rpm)
